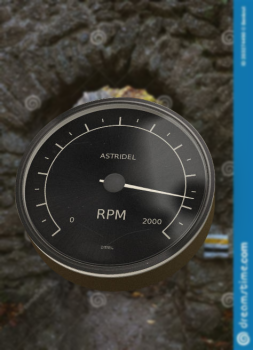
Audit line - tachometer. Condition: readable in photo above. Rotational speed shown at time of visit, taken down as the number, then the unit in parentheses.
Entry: 1750 (rpm)
